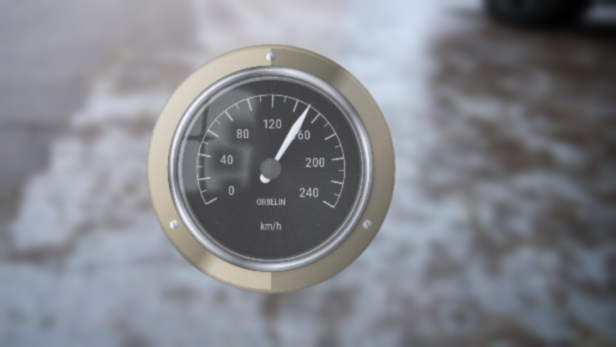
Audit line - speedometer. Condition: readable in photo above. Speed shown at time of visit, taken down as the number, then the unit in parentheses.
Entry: 150 (km/h)
